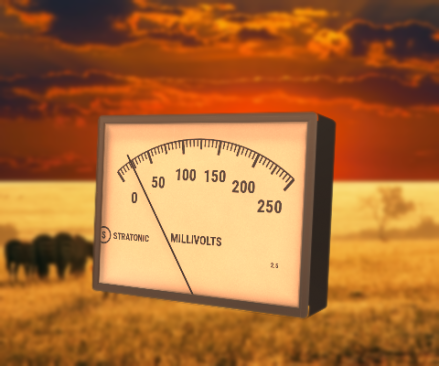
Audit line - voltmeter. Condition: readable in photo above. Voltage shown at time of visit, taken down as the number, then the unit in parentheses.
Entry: 25 (mV)
